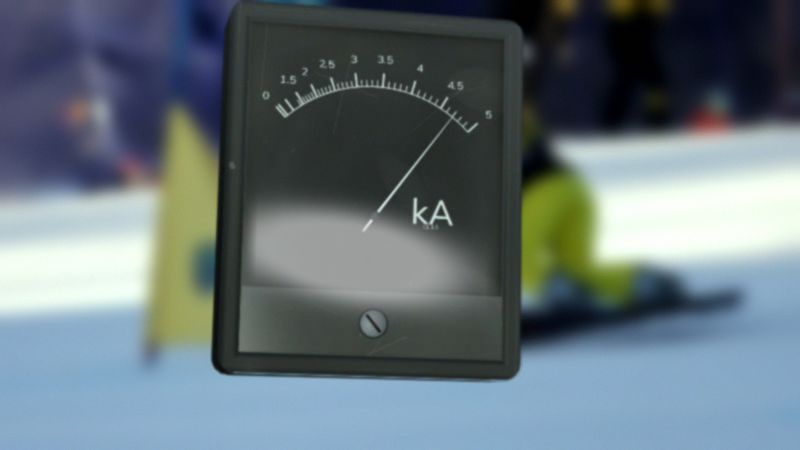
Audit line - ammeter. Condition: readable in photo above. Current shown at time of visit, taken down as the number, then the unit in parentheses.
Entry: 4.7 (kA)
